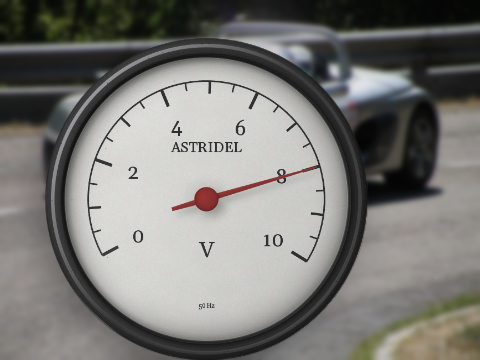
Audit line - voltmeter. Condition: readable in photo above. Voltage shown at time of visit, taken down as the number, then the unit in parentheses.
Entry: 8 (V)
